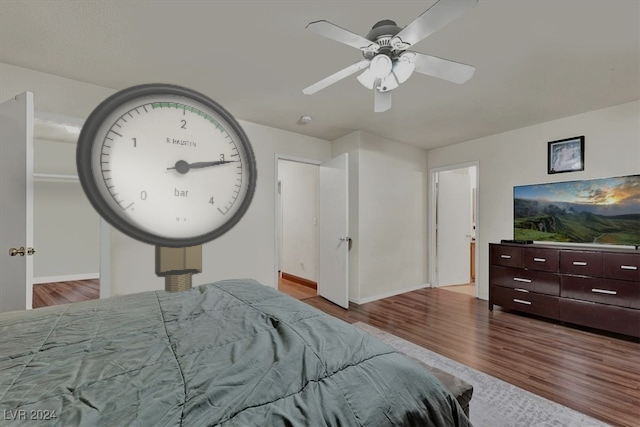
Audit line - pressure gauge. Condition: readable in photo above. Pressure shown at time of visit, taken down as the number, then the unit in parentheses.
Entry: 3.1 (bar)
